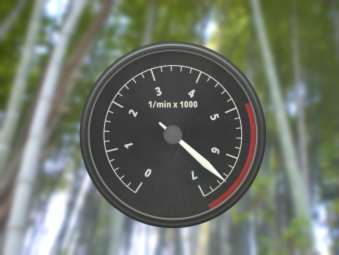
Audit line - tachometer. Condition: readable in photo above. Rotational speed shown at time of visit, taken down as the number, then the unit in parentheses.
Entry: 6500 (rpm)
